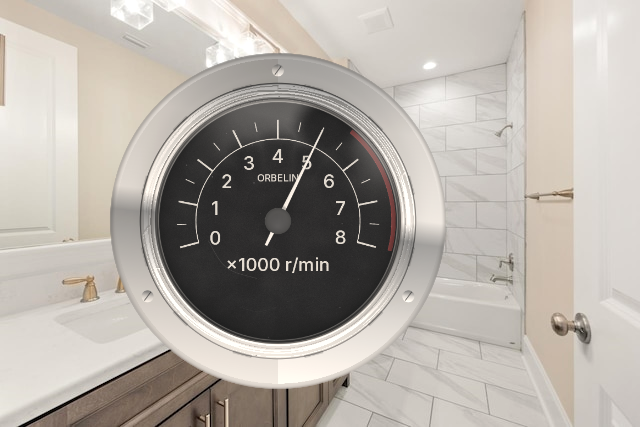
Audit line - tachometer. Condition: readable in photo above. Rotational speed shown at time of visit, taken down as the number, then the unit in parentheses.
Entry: 5000 (rpm)
